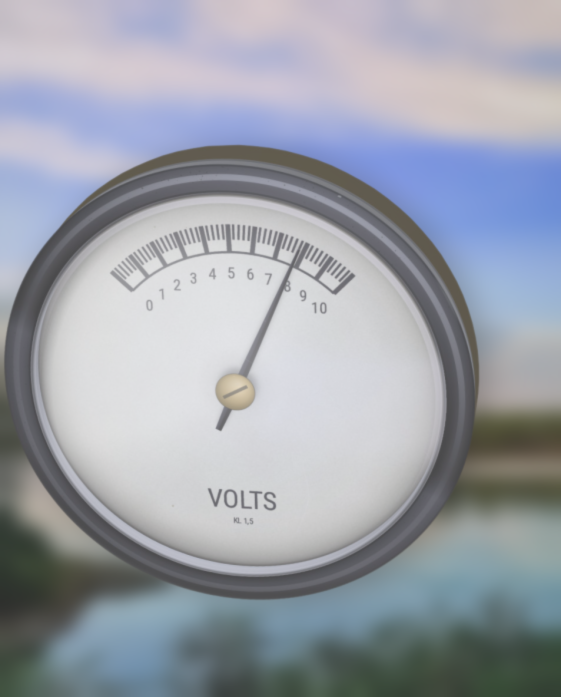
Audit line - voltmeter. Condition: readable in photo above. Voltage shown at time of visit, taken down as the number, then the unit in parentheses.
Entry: 7.8 (V)
